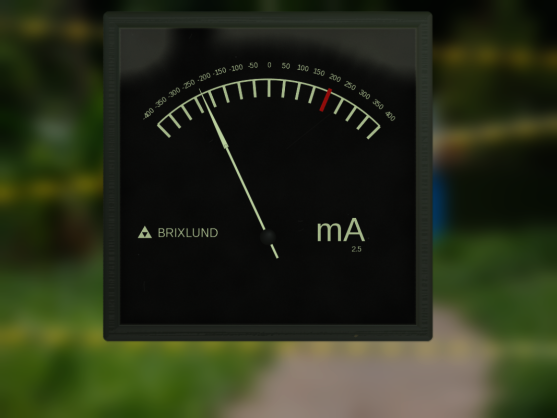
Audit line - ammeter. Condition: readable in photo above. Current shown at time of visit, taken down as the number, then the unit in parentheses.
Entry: -225 (mA)
